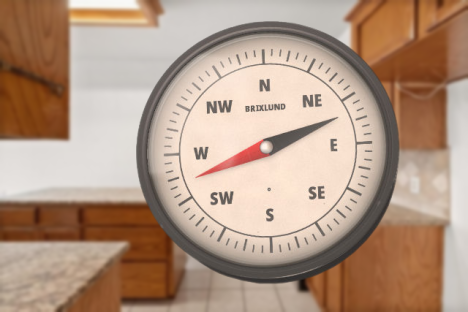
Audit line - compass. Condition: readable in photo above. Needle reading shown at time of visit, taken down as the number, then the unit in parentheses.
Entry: 250 (°)
